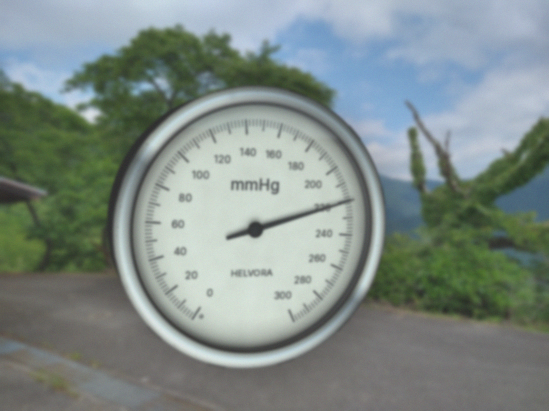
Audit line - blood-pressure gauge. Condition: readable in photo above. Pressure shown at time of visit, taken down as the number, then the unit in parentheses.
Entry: 220 (mmHg)
